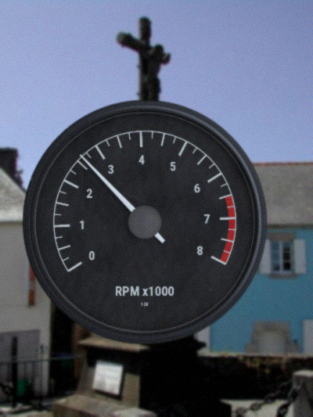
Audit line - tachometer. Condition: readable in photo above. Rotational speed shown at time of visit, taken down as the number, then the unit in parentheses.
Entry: 2625 (rpm)
